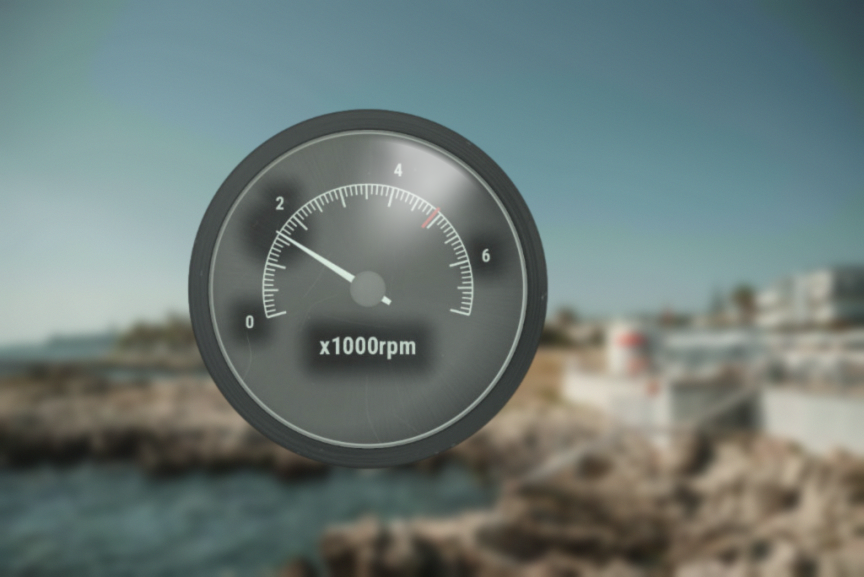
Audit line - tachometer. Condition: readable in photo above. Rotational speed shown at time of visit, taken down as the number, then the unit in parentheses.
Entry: 1600 (rpm)
